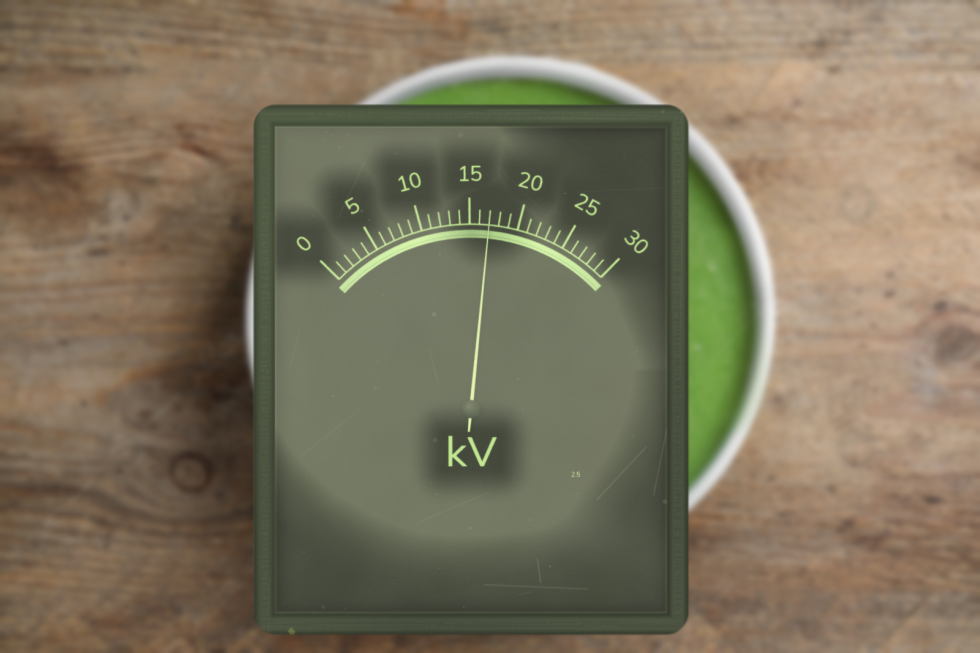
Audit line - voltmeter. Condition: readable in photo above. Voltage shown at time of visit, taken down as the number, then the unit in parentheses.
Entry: 17 (kV)
